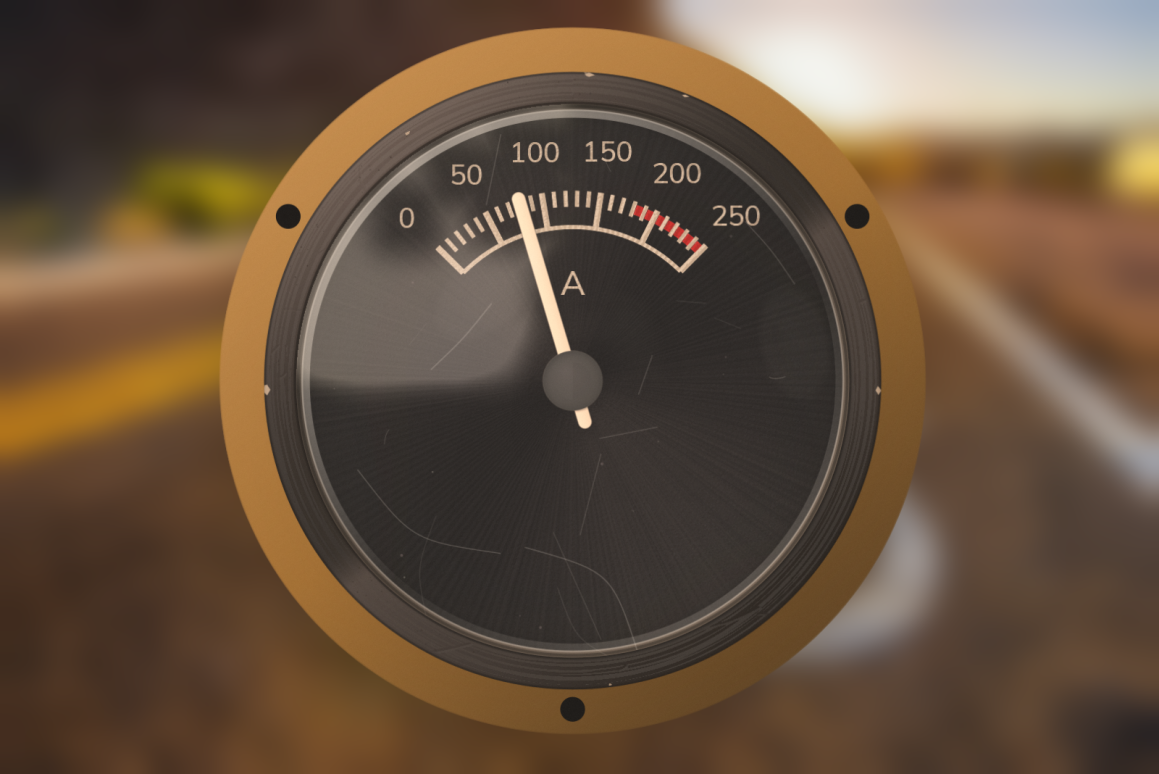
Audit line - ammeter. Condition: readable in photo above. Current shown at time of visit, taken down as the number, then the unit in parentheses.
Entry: 80 (A)
